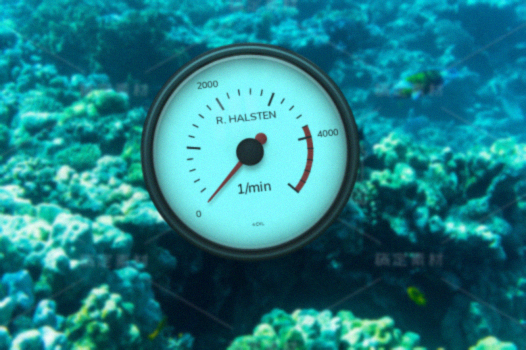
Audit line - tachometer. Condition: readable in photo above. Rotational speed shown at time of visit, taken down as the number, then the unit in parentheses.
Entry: 0 (rpm)
